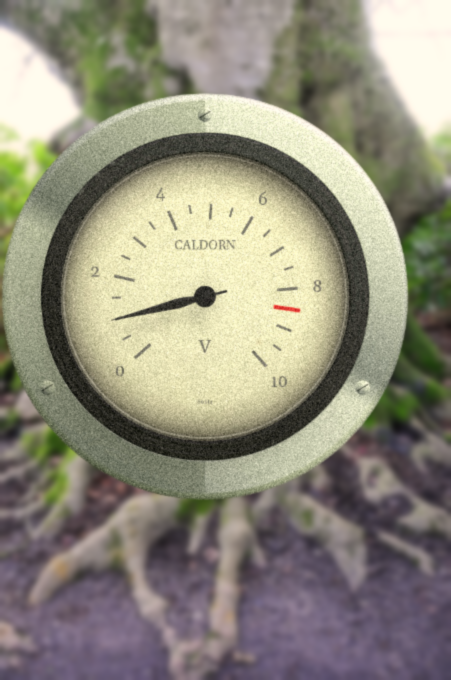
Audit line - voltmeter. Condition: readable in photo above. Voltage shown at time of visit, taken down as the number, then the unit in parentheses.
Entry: 1 (V)
